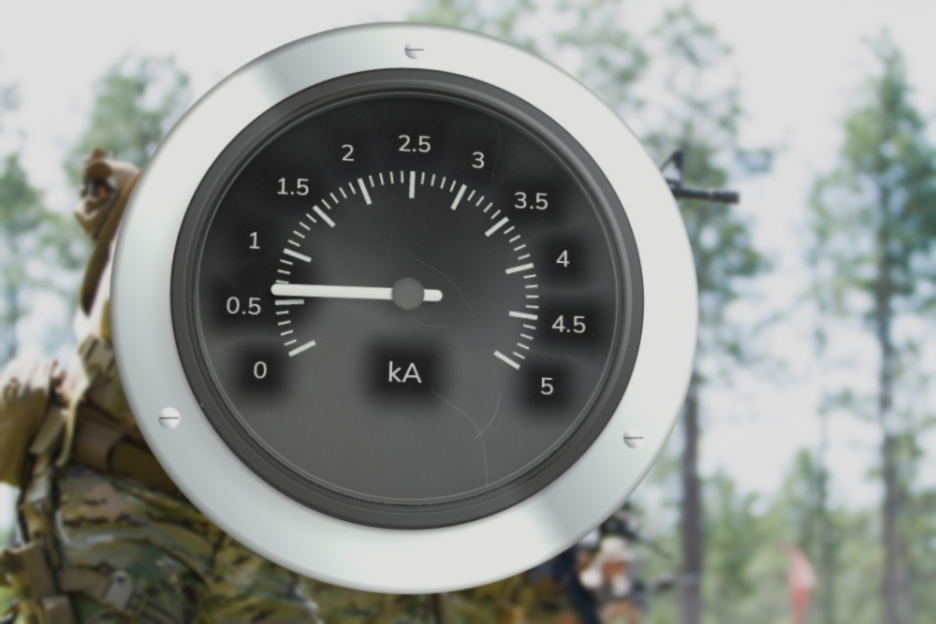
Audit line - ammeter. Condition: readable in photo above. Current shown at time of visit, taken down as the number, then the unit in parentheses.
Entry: 0.6 (kA)
